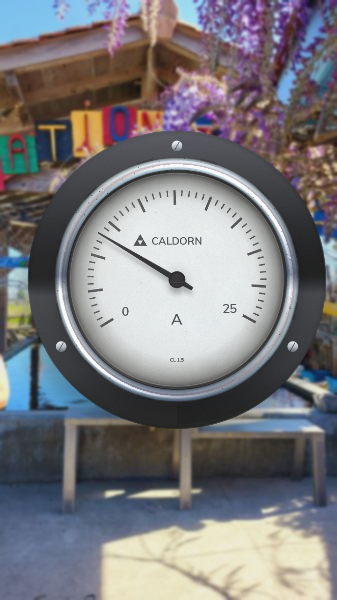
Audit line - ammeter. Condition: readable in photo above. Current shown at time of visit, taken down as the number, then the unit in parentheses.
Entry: 6.5 (A)
